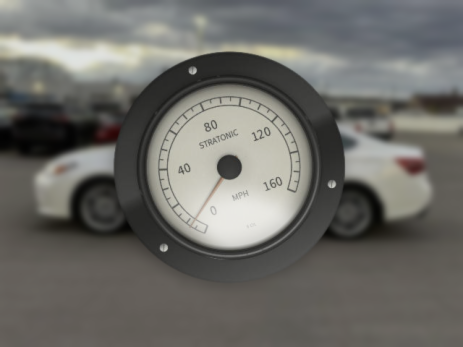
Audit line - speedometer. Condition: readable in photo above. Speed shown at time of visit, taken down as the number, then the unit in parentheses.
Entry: 7.5 (mph)
